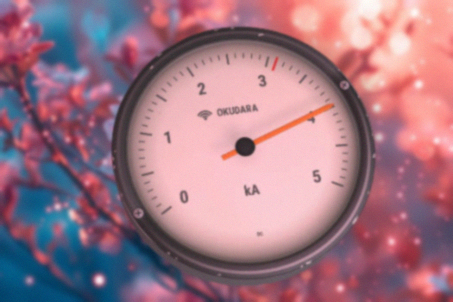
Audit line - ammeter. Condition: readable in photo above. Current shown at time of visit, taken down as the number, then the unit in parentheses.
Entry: 4 (kA)
